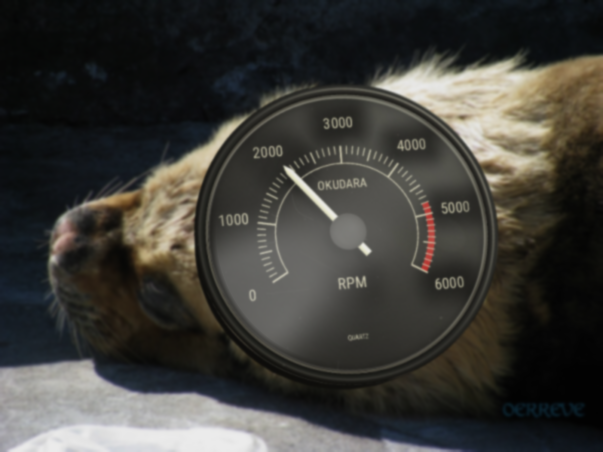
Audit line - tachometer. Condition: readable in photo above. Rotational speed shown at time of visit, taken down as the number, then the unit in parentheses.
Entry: 2000 (rpm)
